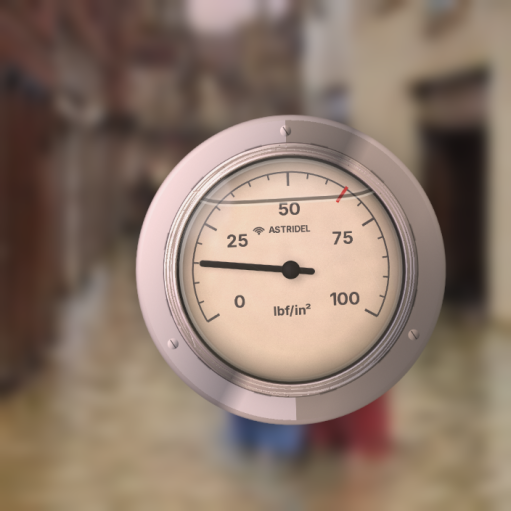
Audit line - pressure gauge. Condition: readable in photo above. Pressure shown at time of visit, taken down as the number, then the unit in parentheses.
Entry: 15 (psi)
